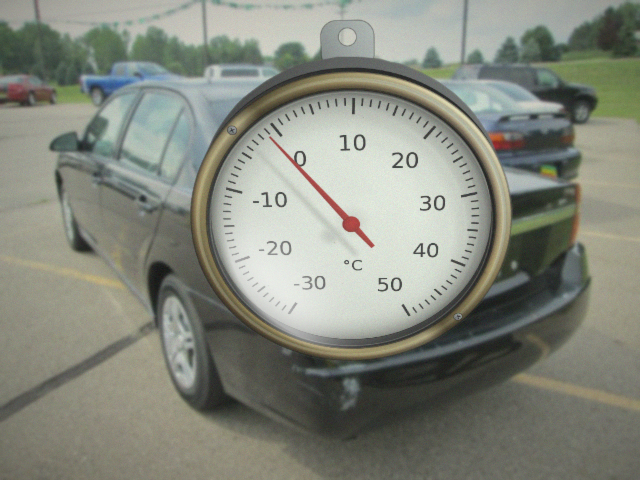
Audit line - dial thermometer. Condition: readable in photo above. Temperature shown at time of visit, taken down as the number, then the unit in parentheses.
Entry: -1 (°C)
